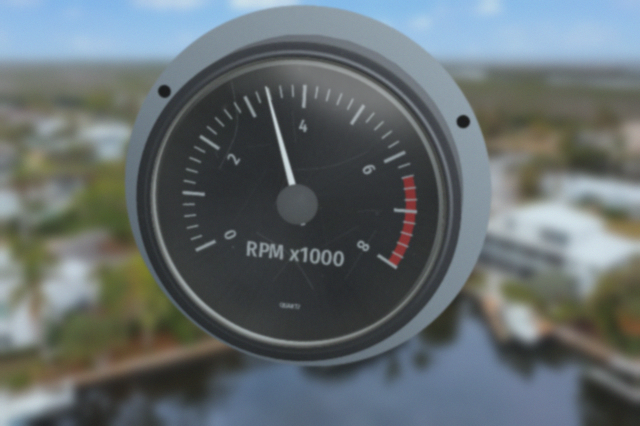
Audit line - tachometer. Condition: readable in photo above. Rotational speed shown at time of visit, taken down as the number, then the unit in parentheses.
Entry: 3400 (rpm)
